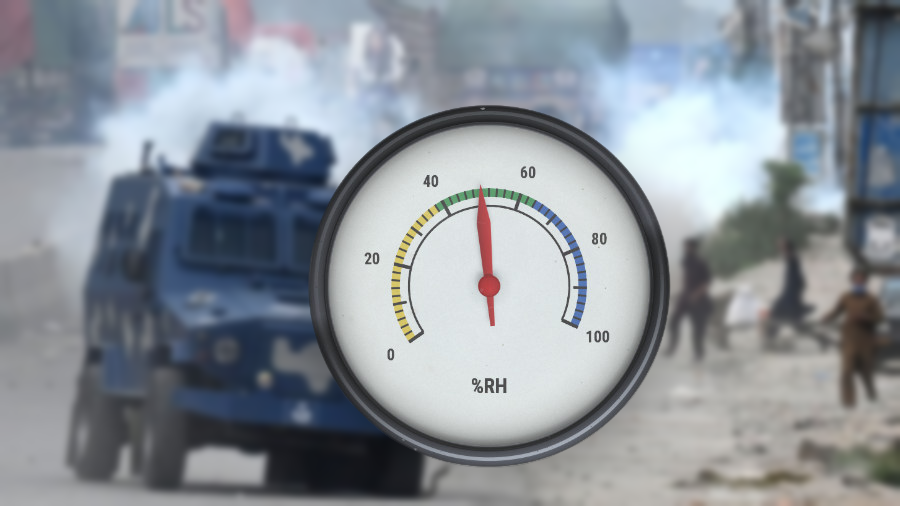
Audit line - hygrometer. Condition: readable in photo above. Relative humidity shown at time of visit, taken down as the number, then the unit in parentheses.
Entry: 50 (%)
